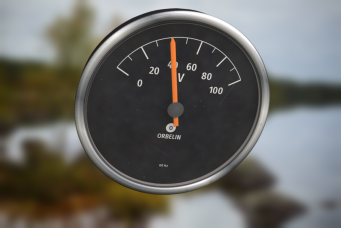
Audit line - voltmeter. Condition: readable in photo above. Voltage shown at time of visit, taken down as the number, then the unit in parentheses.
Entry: 40 (V)
